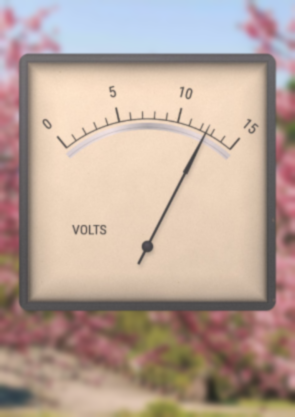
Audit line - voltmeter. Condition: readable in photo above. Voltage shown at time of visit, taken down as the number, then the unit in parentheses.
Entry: 12.5 (V)
